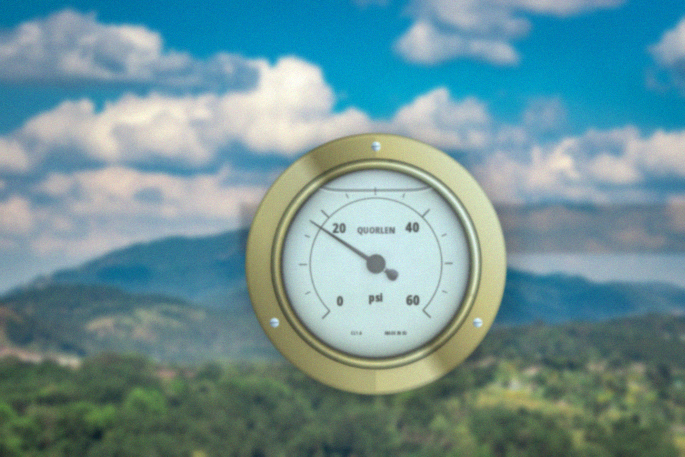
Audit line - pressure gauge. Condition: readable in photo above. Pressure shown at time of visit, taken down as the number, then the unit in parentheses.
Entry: 17.5 (psi)
